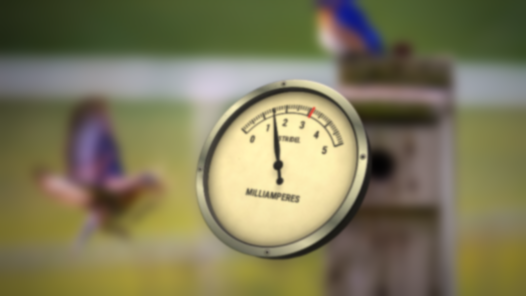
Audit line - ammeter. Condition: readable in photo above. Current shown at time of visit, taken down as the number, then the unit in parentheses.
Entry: 1.5 (mA)
